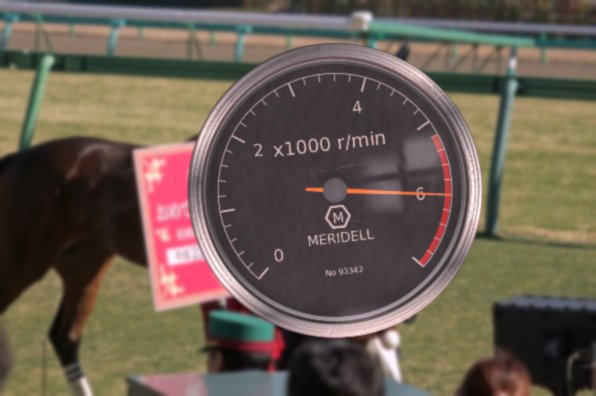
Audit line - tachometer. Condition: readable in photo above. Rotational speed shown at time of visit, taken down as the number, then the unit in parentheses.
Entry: 6000 (rpm)
